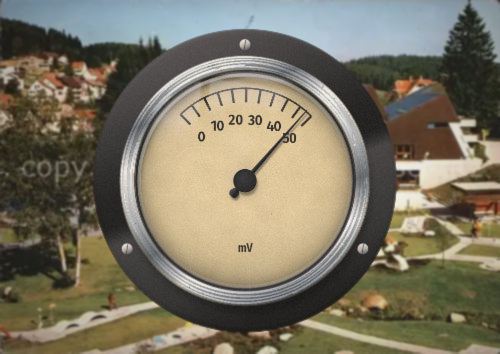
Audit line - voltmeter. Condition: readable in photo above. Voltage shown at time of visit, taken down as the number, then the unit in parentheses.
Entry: 47.5 (mV)
